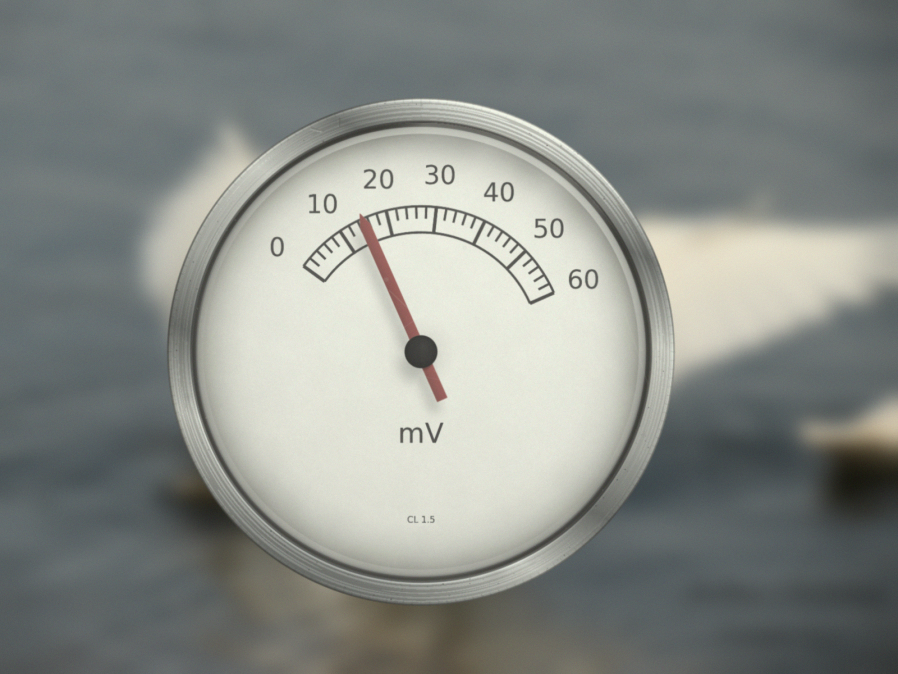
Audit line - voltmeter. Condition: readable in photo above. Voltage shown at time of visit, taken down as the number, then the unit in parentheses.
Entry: 15 (mV)
